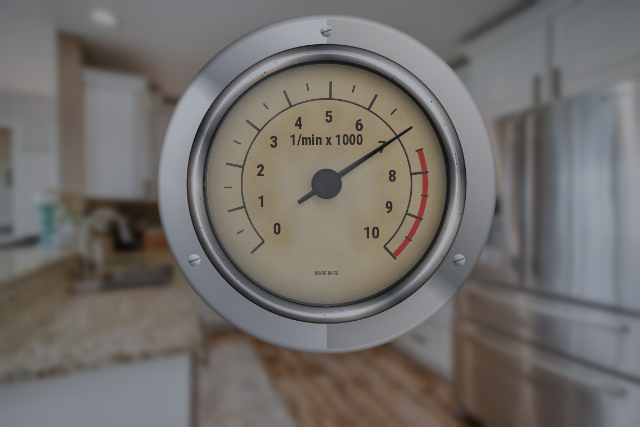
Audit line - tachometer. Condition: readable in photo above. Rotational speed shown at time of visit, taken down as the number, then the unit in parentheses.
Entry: 7000 (rpm)
